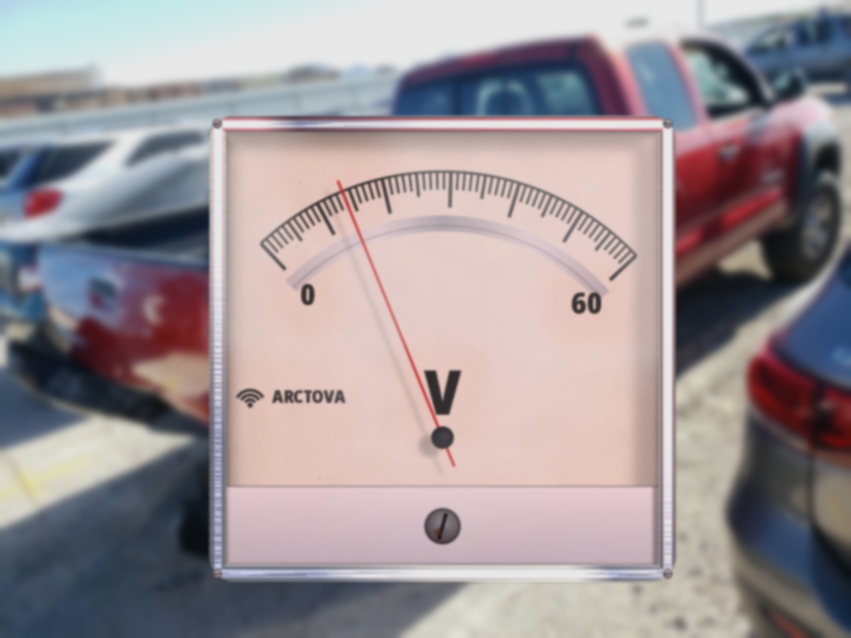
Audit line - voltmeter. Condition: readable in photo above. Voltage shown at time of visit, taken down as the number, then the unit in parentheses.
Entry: 14 (V)
